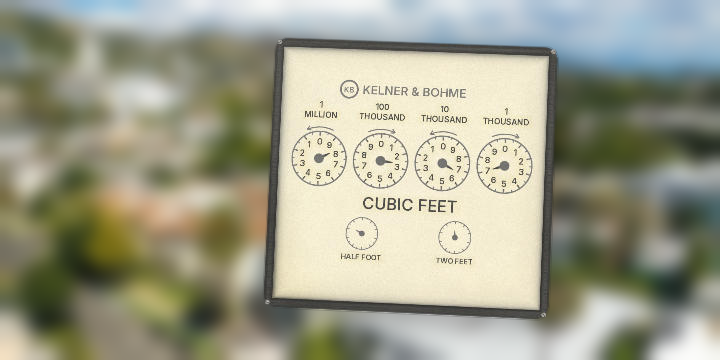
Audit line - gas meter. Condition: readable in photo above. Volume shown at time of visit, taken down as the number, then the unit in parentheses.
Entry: 826700 (ft³)
